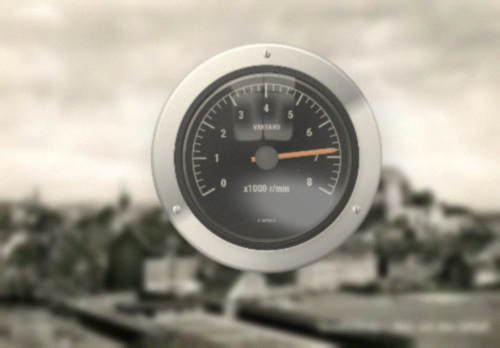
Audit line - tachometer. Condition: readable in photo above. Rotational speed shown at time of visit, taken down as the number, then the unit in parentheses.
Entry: 6800 (rpm)
